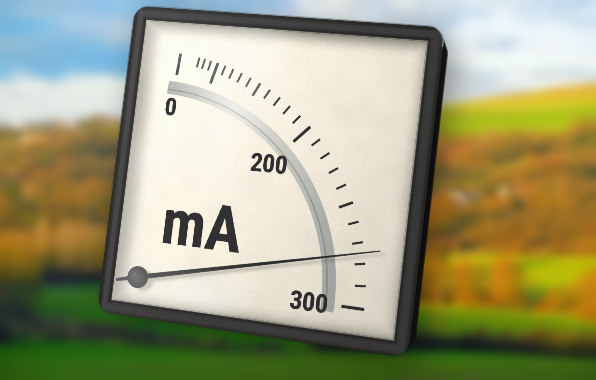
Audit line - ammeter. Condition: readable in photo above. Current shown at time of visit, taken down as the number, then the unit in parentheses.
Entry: 275 (mA)
